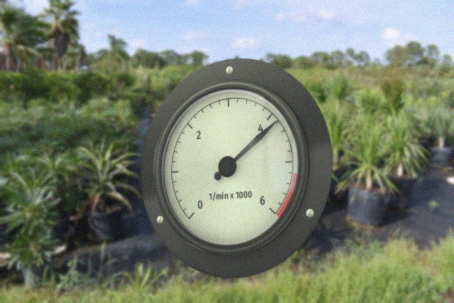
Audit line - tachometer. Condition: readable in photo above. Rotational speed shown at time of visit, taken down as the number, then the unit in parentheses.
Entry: 4200 (rpm)
